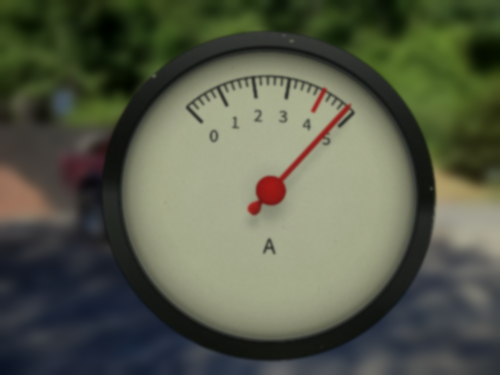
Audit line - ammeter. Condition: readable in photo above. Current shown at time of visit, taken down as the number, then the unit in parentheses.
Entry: 4.8 (A)
